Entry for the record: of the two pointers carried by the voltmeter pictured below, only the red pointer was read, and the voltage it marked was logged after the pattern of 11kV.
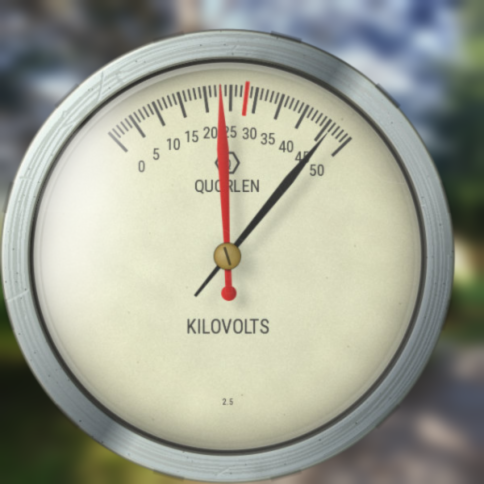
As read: 23kV
